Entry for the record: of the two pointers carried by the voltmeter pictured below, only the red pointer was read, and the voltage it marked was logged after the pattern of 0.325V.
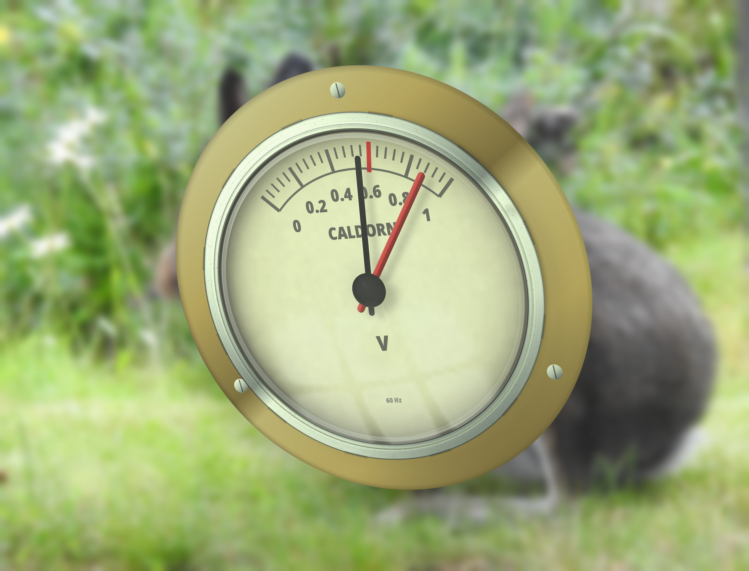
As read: 0.88V
